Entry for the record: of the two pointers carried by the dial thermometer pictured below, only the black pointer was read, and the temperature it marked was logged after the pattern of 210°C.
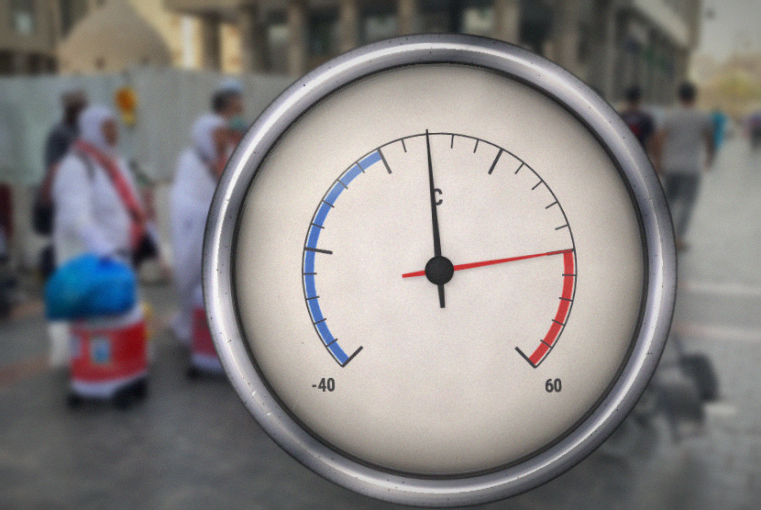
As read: 8°C
